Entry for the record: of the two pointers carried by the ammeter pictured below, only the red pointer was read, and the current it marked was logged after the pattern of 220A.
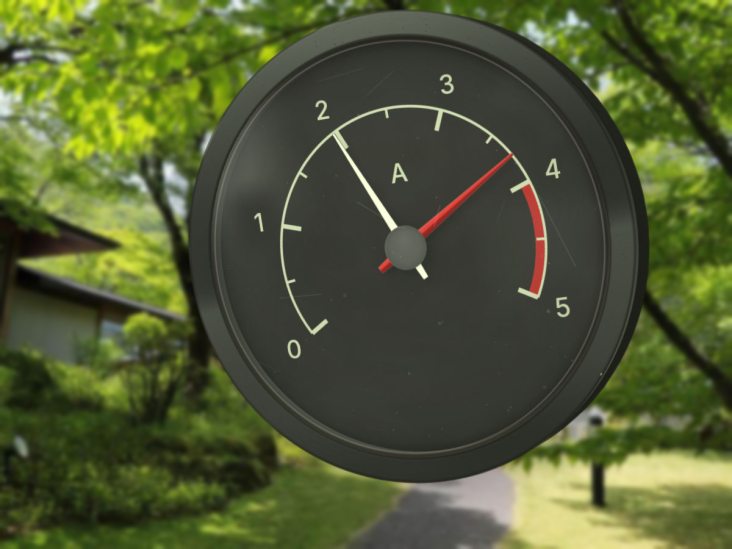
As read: 3.75A
